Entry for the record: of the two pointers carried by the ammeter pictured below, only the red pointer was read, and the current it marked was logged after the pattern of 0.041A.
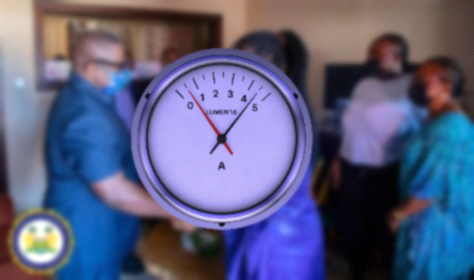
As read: 0.5A
